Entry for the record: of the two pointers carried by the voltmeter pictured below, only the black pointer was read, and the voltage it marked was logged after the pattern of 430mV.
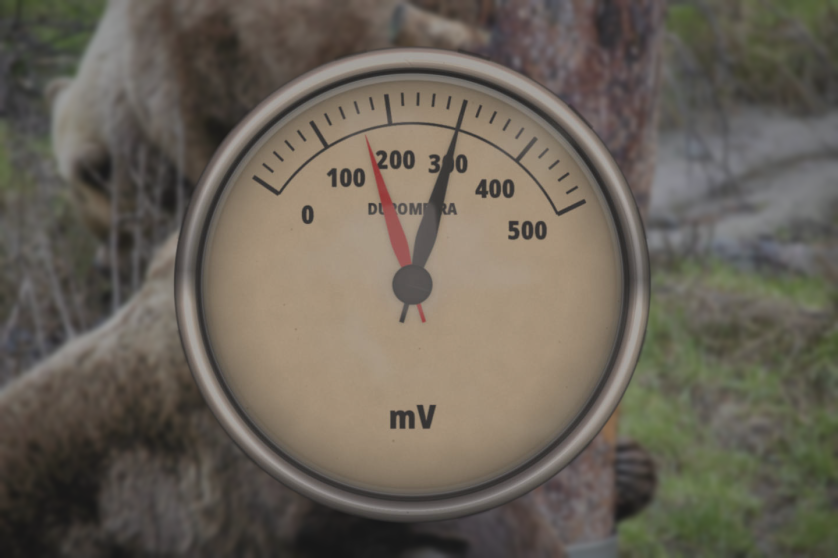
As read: 300mV
